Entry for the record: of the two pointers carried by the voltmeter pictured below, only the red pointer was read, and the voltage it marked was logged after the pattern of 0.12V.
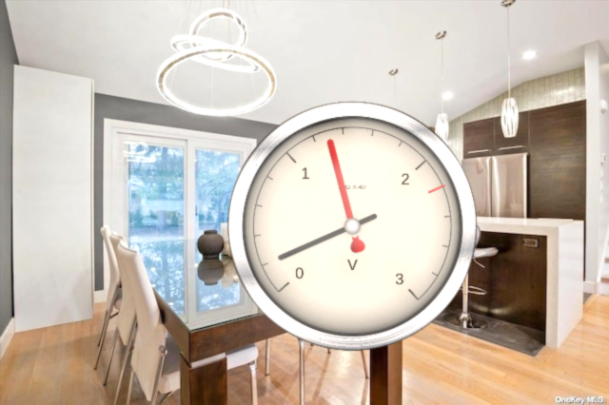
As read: 1.3V
